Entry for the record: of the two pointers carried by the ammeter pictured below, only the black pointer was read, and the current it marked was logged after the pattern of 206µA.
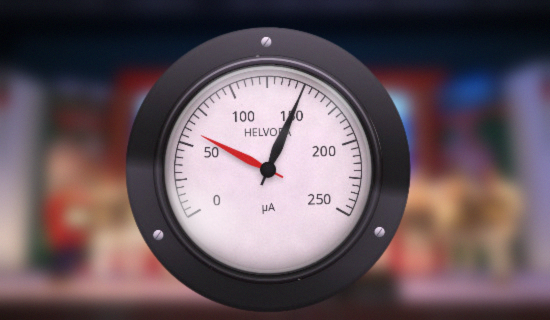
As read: 150µA
